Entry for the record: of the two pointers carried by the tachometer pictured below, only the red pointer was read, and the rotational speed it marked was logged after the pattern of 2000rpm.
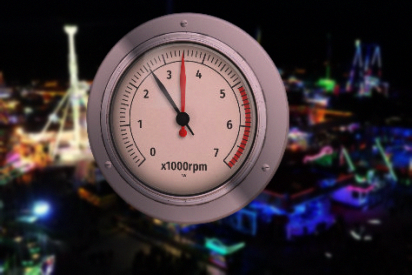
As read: 3500rpm
